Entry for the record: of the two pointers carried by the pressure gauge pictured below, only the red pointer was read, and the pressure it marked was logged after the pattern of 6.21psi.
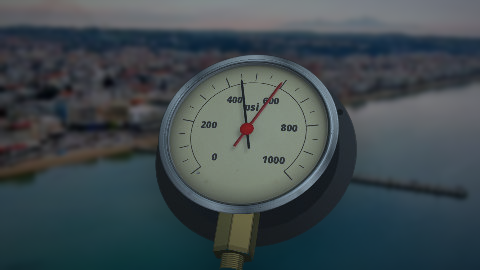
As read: 600psi
